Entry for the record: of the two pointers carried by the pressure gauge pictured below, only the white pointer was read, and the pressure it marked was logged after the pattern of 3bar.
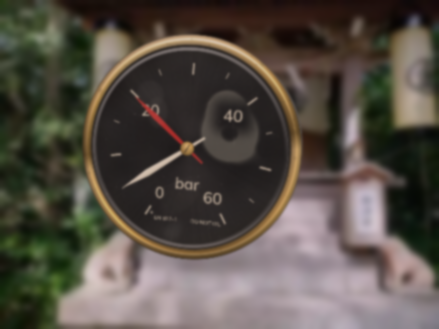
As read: 5bar
